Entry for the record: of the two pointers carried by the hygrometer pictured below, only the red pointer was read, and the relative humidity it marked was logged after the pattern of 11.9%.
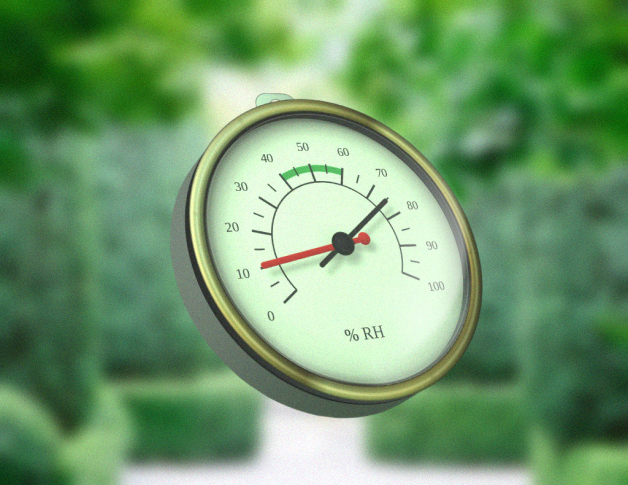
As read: 10%
